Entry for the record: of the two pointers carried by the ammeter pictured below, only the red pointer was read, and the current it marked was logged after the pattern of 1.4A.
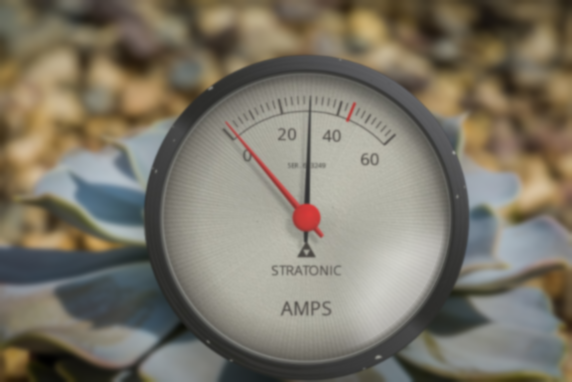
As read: 2A
